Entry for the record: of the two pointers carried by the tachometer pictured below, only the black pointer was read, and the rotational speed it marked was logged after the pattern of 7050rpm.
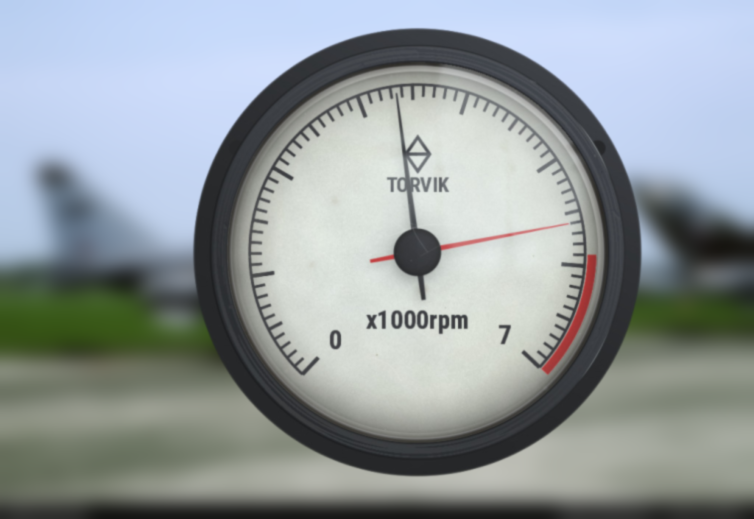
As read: 3350rpm
